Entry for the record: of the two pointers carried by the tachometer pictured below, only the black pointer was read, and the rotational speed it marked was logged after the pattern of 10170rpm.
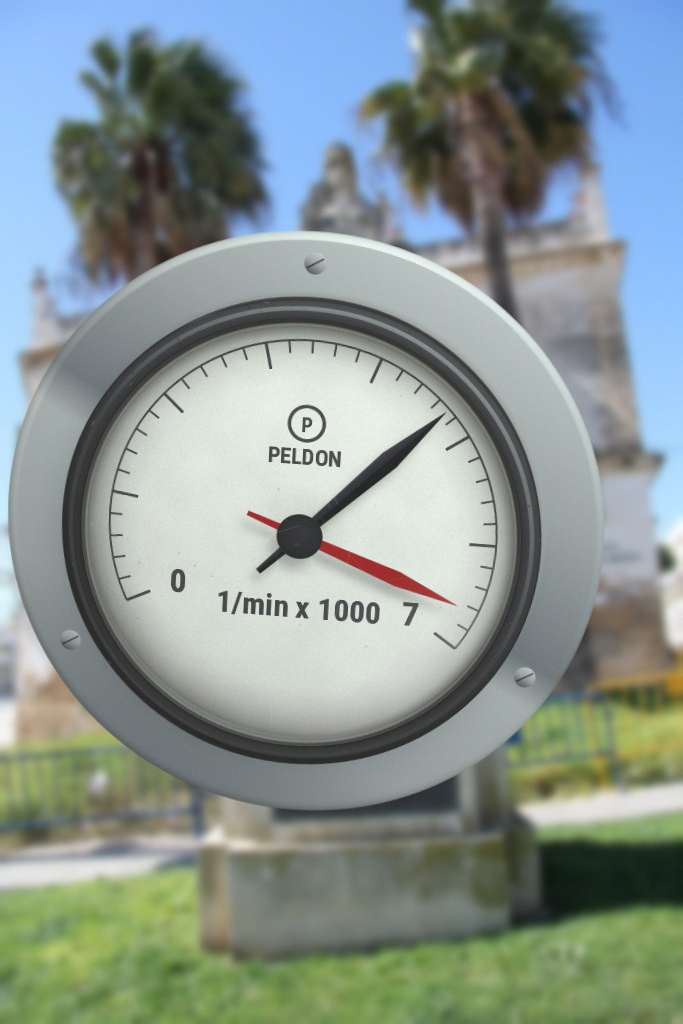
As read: 4700rpm
